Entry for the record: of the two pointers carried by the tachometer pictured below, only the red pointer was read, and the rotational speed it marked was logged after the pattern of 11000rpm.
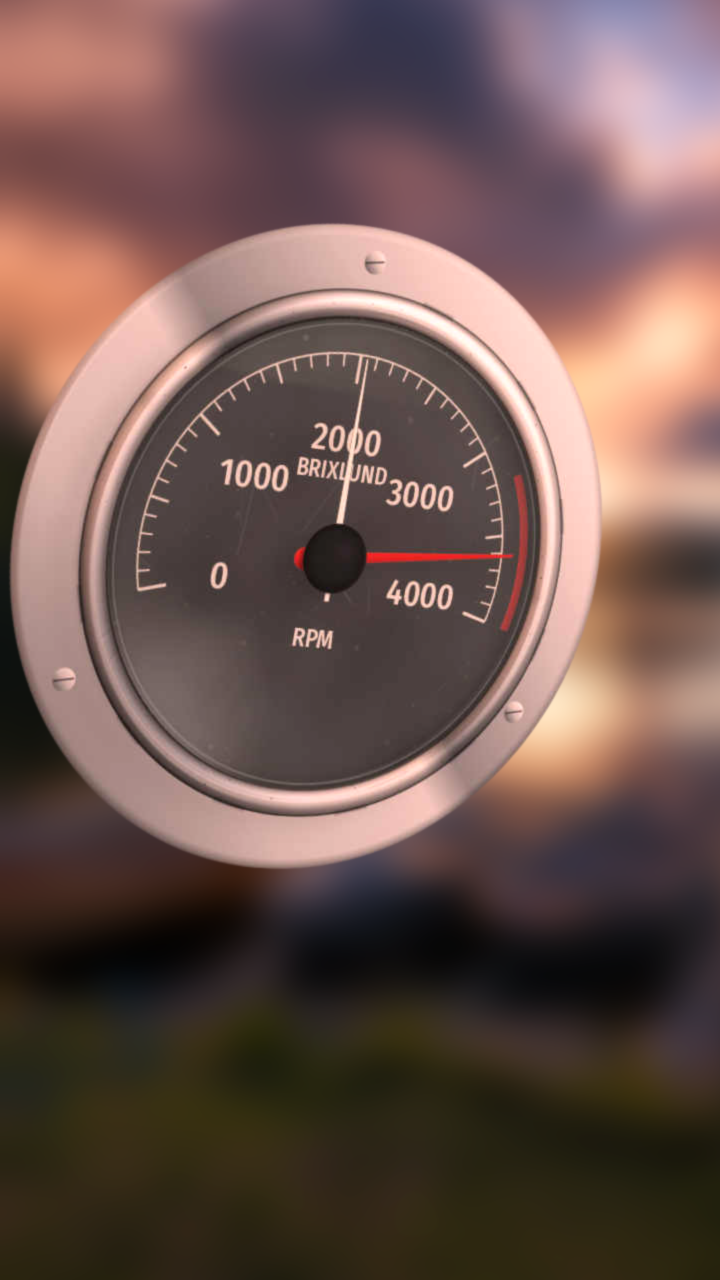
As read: 3600rpm
